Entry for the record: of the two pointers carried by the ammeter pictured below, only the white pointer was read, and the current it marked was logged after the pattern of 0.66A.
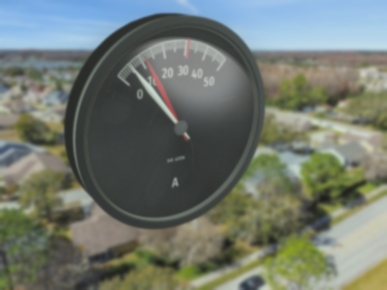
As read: 5A
